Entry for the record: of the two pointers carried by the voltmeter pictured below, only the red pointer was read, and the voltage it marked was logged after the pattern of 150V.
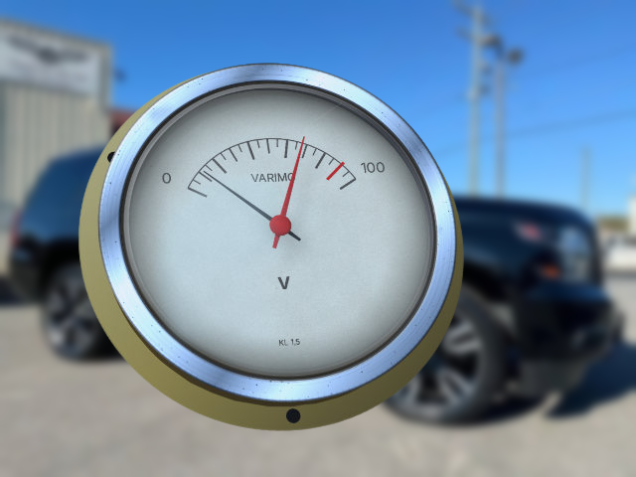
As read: 67.5V
